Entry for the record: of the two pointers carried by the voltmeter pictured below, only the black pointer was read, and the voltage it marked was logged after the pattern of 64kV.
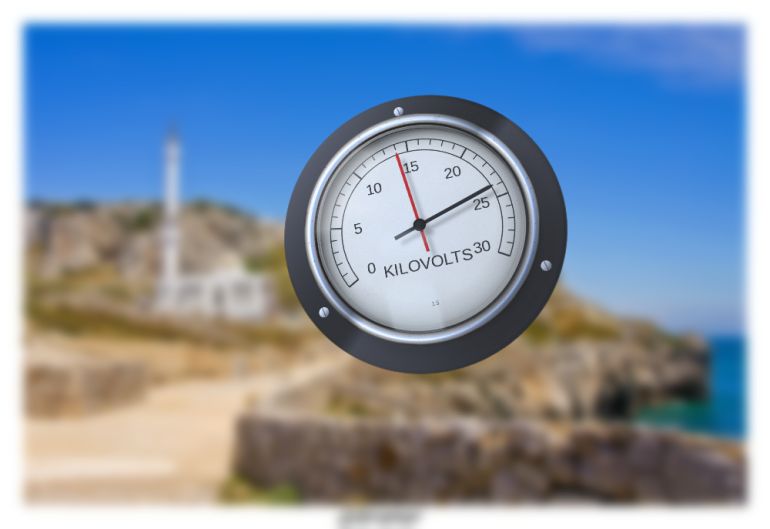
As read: 24kV
